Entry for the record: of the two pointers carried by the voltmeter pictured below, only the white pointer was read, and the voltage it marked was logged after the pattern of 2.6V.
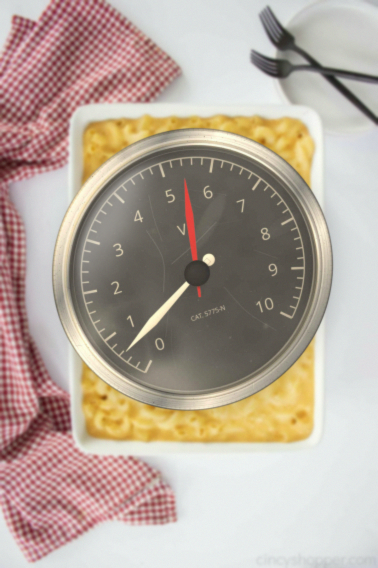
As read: 0.6V
